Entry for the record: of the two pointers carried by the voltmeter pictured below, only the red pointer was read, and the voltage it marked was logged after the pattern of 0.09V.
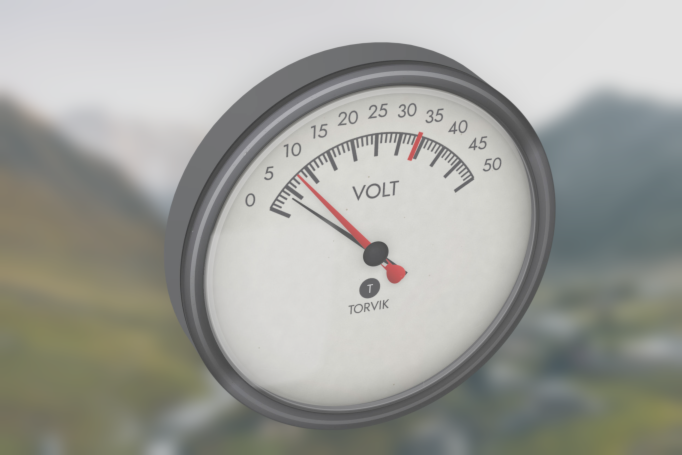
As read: 8V
